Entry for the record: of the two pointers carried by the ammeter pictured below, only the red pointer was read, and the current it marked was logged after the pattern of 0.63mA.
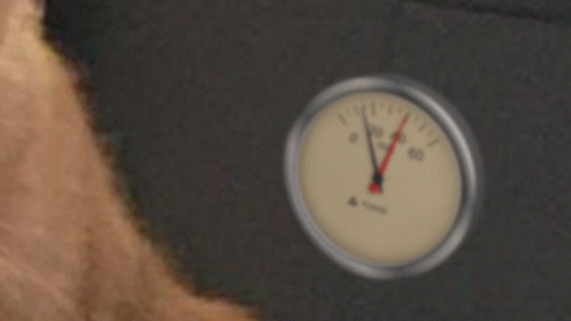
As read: 40mA
